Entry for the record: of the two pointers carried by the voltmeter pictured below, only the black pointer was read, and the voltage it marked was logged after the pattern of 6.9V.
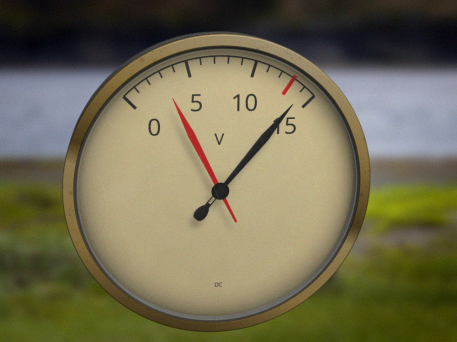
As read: 14V
